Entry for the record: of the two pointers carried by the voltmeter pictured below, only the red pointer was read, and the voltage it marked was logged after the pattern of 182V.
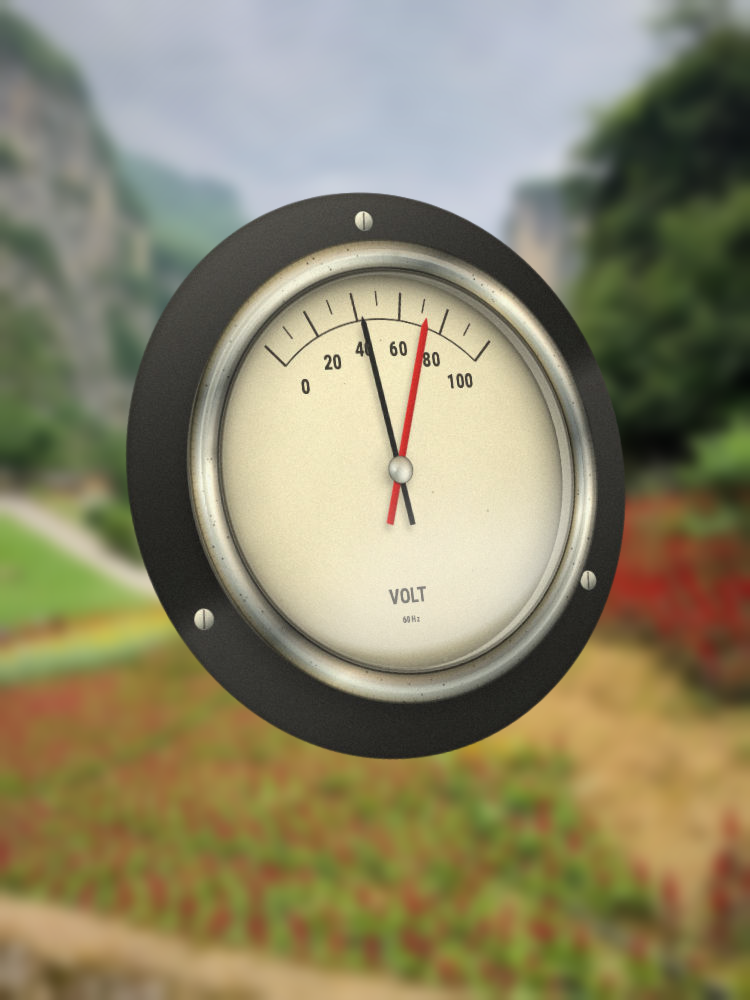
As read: 70V
